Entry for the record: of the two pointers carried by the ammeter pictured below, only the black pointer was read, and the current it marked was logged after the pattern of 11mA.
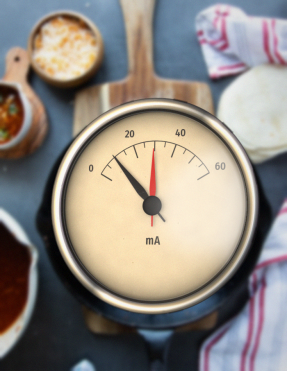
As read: 10mA
